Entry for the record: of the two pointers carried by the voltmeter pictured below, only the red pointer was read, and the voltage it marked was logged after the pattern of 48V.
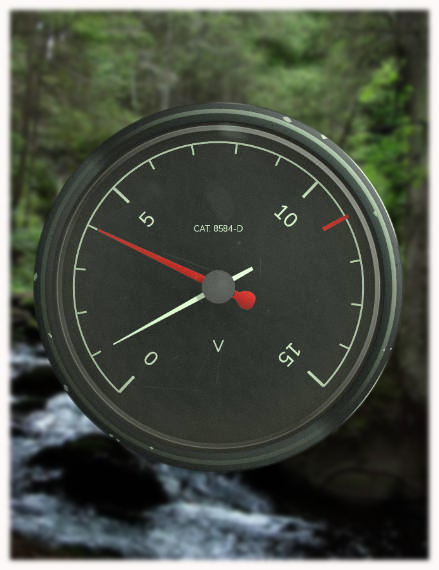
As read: 4V
